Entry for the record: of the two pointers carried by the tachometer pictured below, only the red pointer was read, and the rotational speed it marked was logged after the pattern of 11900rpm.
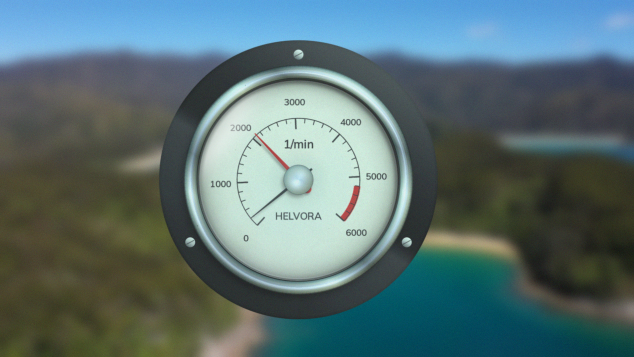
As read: 2100rpm
